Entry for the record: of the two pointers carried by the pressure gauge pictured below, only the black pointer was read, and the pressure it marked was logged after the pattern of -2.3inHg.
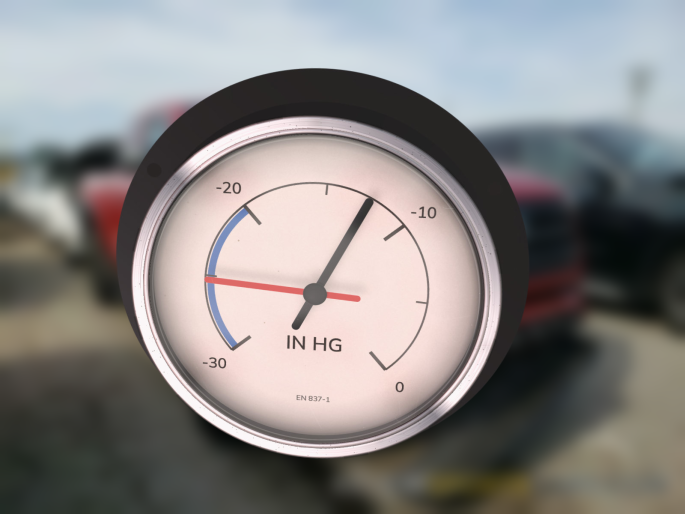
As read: -12.5inHg
